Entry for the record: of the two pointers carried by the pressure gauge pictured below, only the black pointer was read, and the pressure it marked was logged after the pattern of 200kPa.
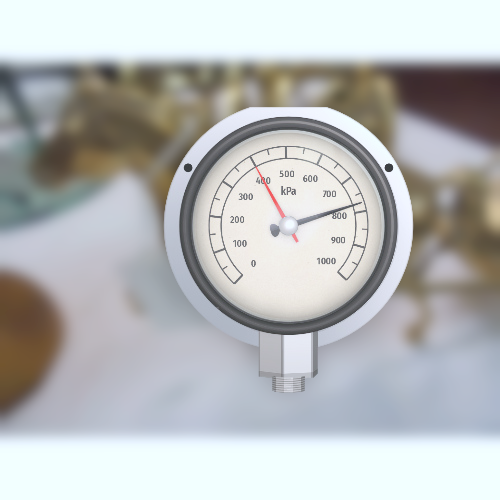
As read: 775kPa
